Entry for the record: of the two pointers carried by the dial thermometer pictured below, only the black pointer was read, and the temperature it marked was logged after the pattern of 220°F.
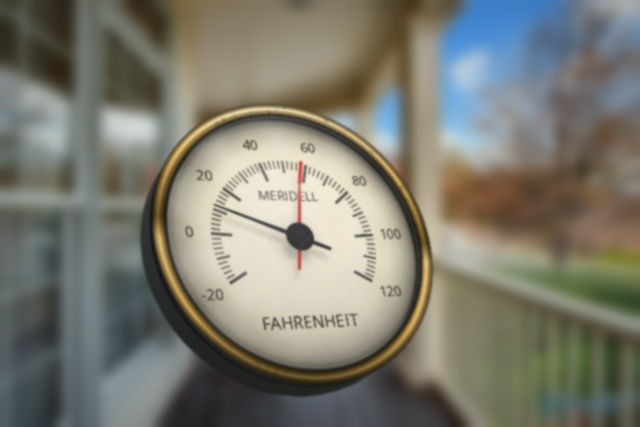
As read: 10°F
